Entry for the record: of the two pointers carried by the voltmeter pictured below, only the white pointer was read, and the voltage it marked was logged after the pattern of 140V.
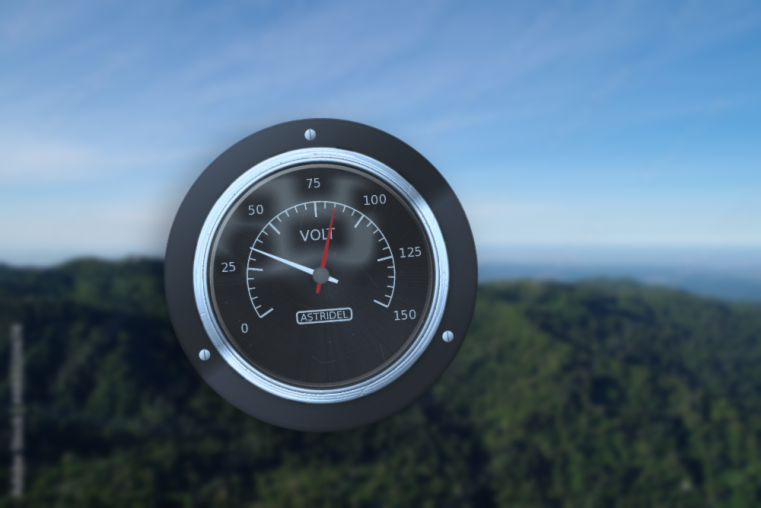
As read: 35V
